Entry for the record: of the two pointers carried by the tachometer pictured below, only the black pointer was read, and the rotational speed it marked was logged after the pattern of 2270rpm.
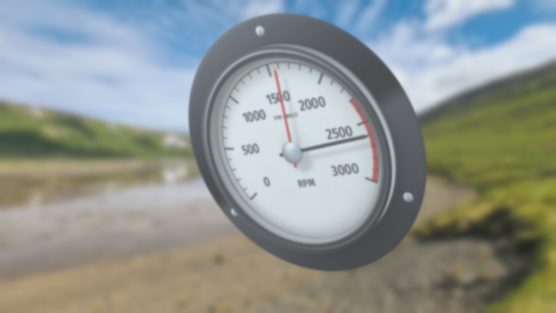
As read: 2600rpm
